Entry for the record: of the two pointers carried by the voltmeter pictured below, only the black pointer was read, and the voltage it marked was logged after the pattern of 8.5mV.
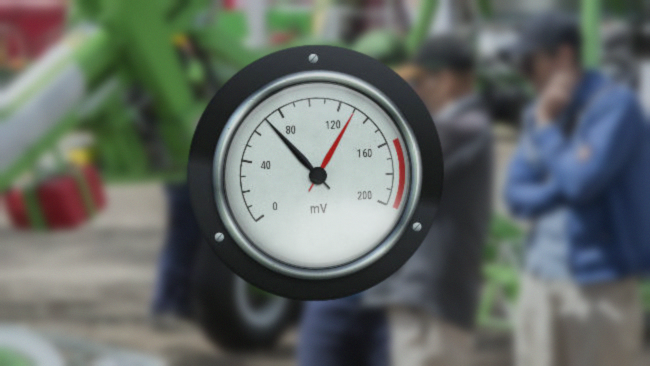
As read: 70mV
